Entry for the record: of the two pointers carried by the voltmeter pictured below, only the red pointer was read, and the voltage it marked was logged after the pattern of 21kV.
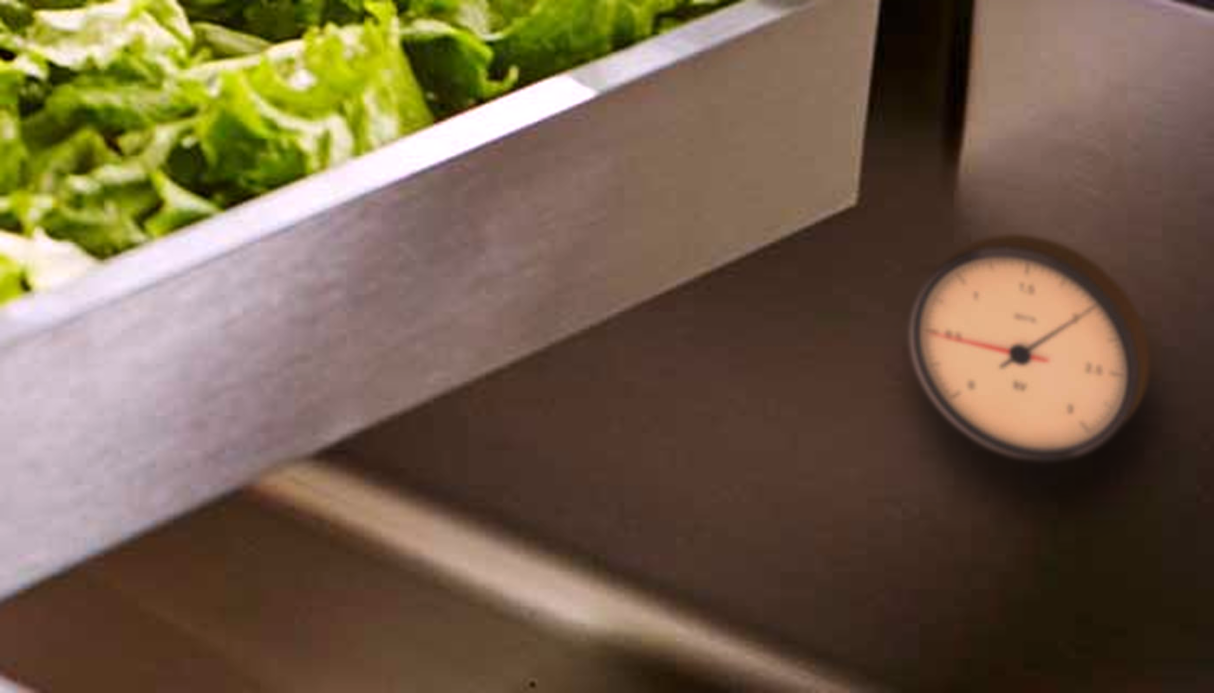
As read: 0.5kV
